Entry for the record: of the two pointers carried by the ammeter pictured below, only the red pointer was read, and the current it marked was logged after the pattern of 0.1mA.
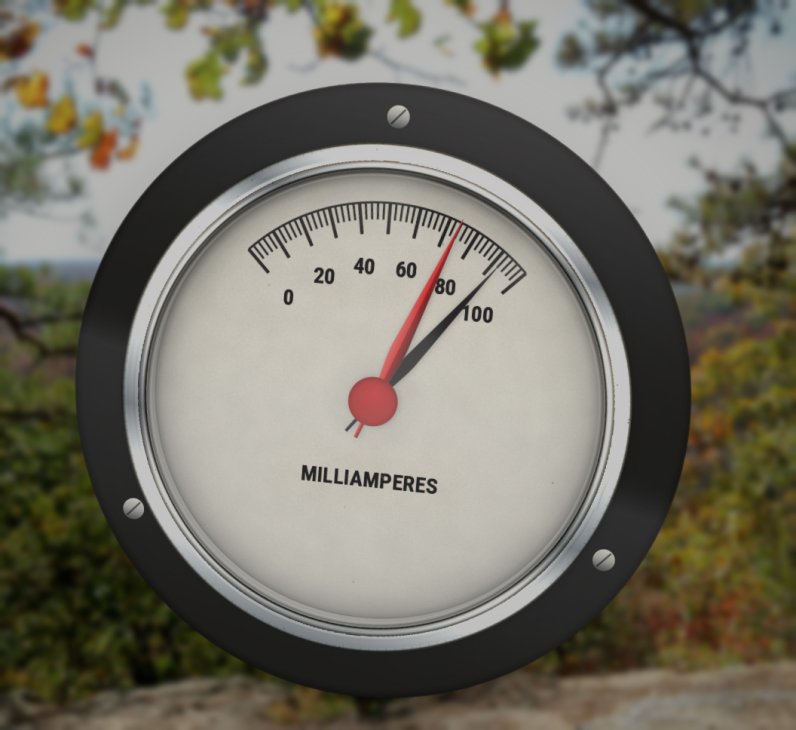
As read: 74mA
